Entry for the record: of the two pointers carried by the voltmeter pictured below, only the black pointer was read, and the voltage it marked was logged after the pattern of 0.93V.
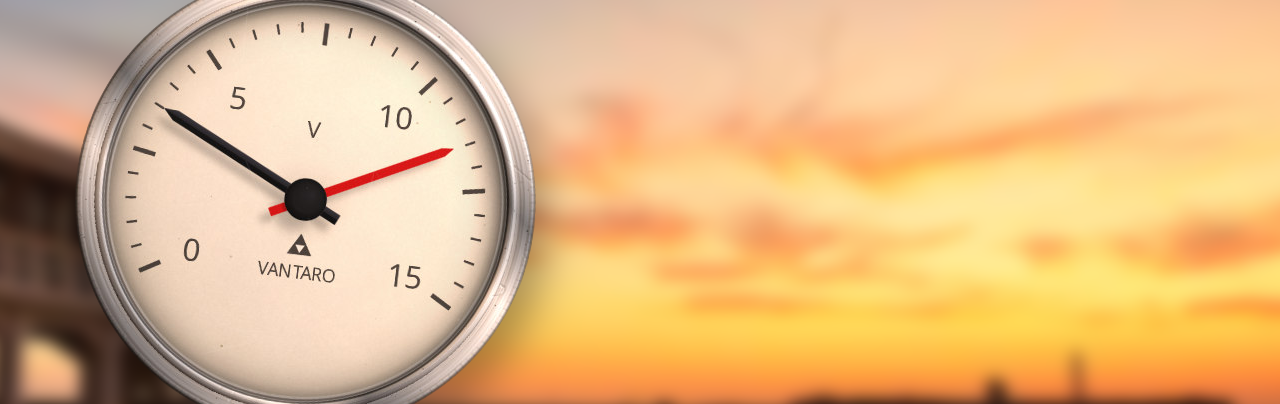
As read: 3.5V
